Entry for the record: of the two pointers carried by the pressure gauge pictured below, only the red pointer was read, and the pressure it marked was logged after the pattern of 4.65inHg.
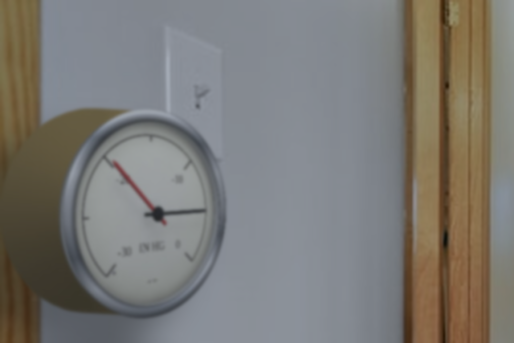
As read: -20inHg
